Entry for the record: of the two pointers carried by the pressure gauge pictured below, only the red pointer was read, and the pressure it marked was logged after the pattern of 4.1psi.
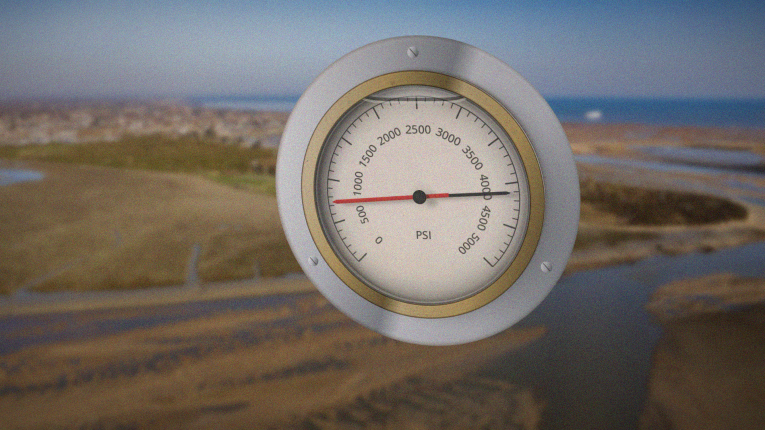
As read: 750psi
